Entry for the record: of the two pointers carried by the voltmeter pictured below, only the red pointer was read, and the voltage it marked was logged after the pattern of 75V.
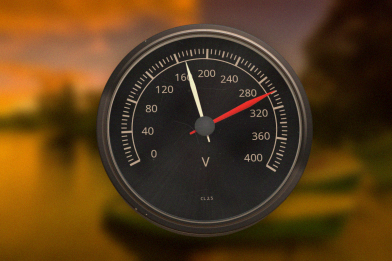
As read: 300V
